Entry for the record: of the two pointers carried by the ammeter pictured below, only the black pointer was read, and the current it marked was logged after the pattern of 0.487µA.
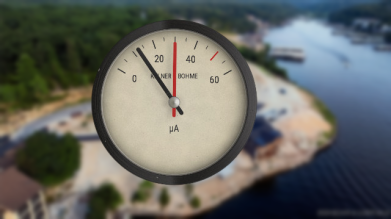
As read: 12.5µA
